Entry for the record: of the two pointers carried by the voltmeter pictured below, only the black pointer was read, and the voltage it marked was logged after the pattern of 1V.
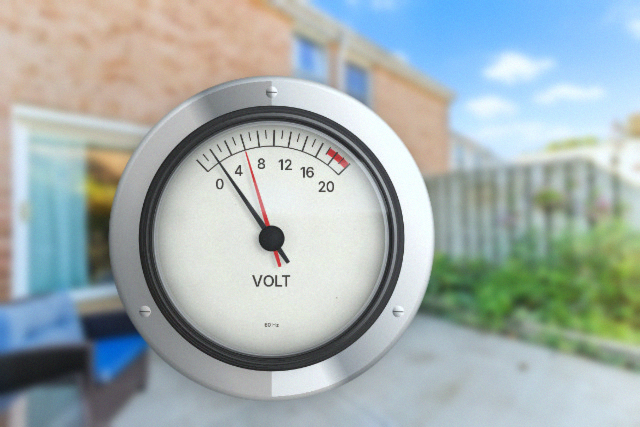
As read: 2V
